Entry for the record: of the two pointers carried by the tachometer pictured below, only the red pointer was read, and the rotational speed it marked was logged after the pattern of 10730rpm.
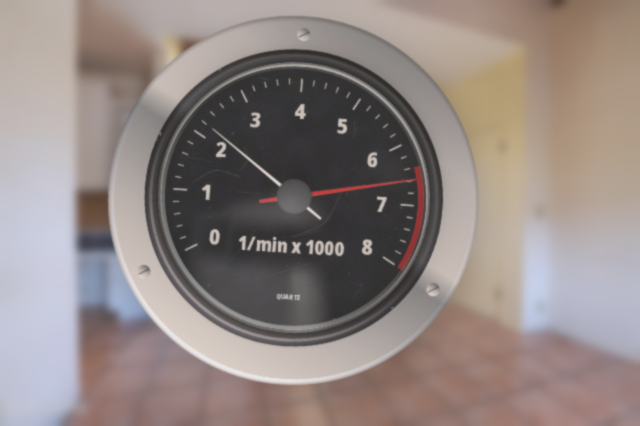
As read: 6600rpm
